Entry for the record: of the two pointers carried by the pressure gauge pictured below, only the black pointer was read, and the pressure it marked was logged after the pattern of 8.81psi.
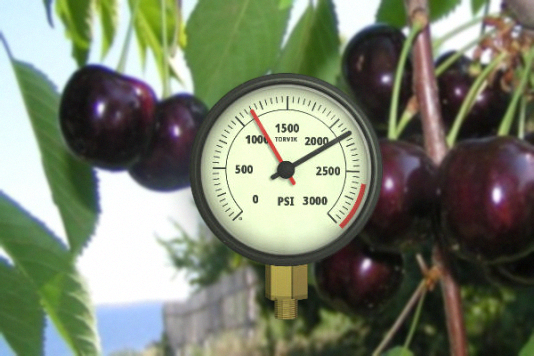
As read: 2150psi
